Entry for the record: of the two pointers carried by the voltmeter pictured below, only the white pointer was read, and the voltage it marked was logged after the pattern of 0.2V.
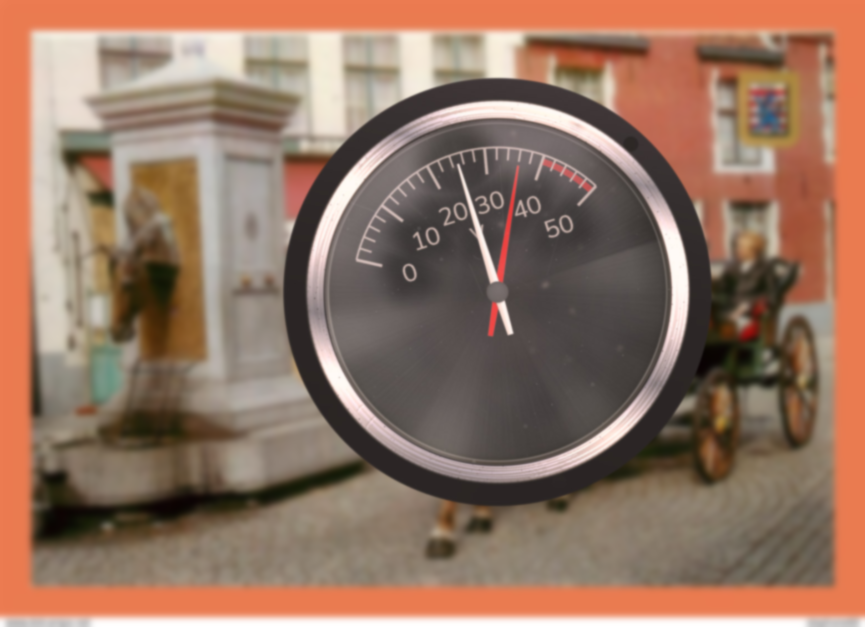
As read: 25V
